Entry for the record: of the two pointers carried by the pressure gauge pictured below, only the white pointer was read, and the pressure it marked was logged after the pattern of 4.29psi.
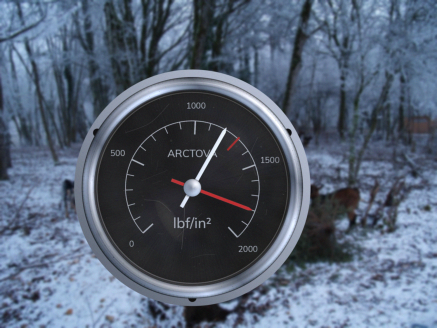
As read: 1200psi
